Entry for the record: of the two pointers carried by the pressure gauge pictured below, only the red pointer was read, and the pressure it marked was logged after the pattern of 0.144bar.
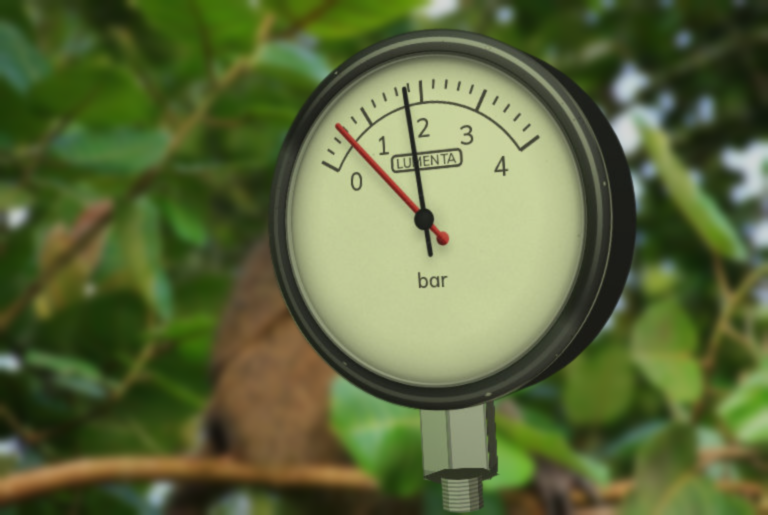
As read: 0.6bar
